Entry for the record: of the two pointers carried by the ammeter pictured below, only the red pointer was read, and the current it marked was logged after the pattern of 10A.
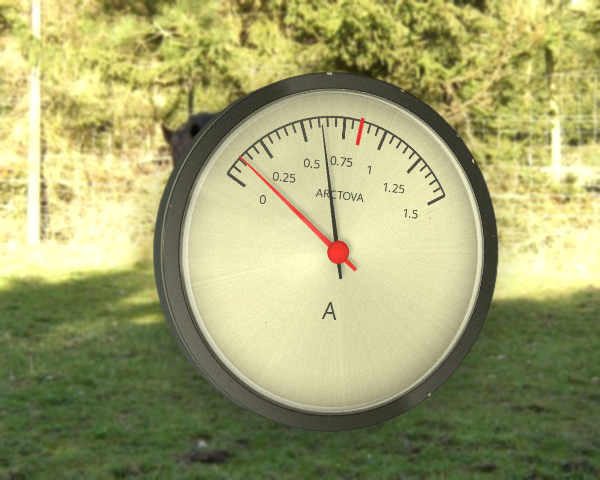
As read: 0.1A
